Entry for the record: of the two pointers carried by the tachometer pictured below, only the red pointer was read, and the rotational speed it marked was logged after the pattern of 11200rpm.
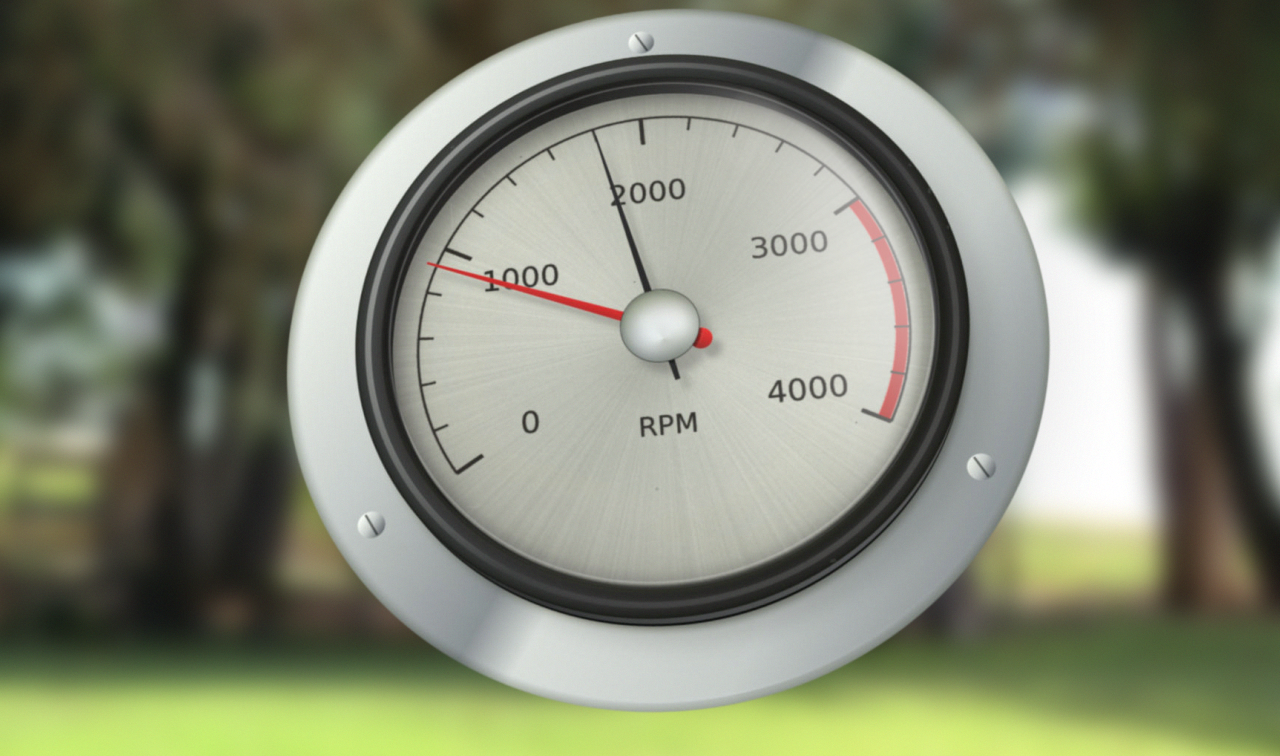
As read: 900rpm
